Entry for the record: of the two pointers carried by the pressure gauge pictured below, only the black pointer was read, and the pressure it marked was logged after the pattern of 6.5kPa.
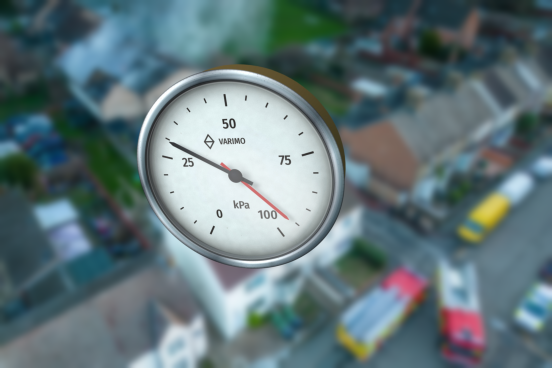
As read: 30kPa
